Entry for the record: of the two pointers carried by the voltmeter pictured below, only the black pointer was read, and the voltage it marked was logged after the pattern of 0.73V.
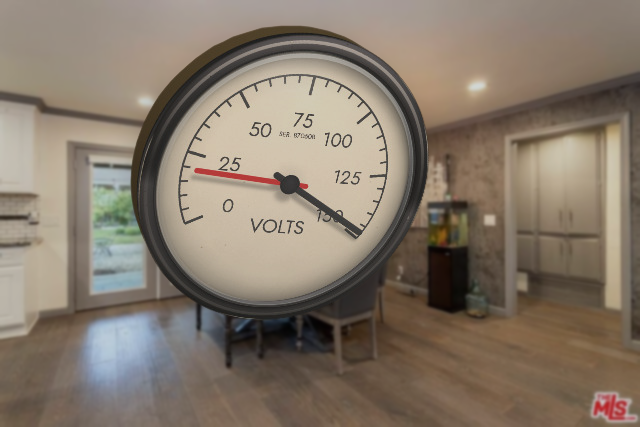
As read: 147.5V
